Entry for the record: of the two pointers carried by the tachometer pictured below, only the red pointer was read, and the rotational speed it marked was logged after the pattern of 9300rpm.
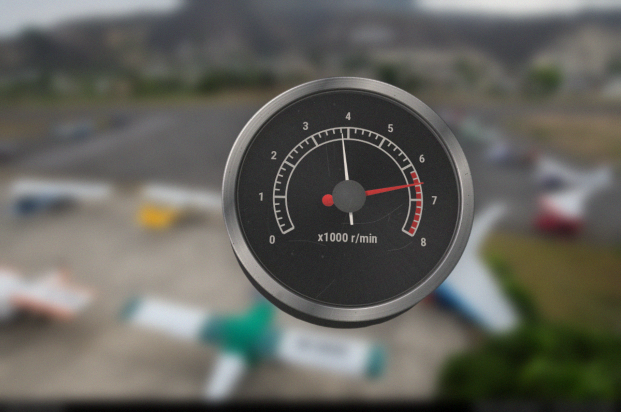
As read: 6600rpm
